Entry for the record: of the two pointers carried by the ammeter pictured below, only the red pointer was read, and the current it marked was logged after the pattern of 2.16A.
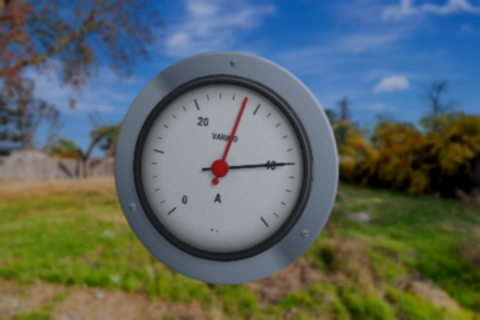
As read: 28A
